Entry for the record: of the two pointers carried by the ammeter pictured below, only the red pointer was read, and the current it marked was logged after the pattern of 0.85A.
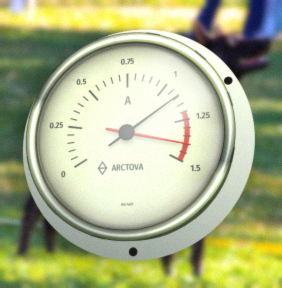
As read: 1.4A
